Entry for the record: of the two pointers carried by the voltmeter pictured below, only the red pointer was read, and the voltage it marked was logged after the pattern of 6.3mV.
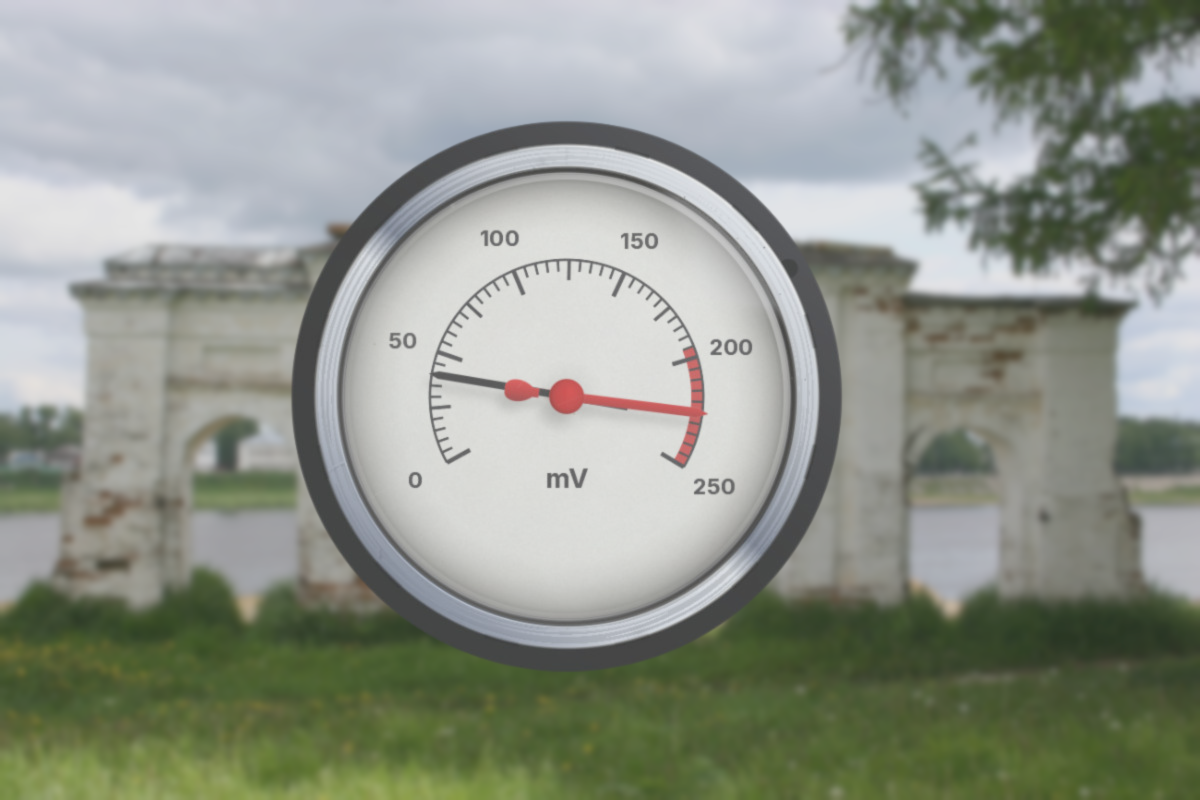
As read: 225mV
